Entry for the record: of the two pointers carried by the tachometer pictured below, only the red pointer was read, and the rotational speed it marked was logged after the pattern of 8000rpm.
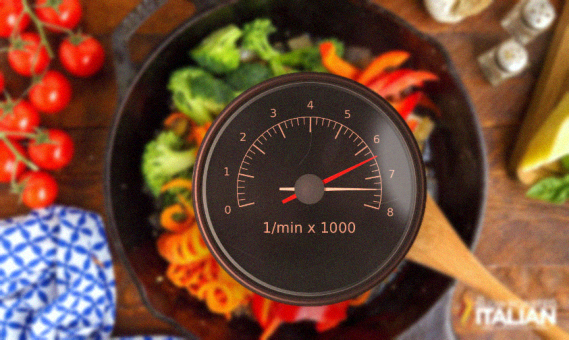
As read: 6400rpm
